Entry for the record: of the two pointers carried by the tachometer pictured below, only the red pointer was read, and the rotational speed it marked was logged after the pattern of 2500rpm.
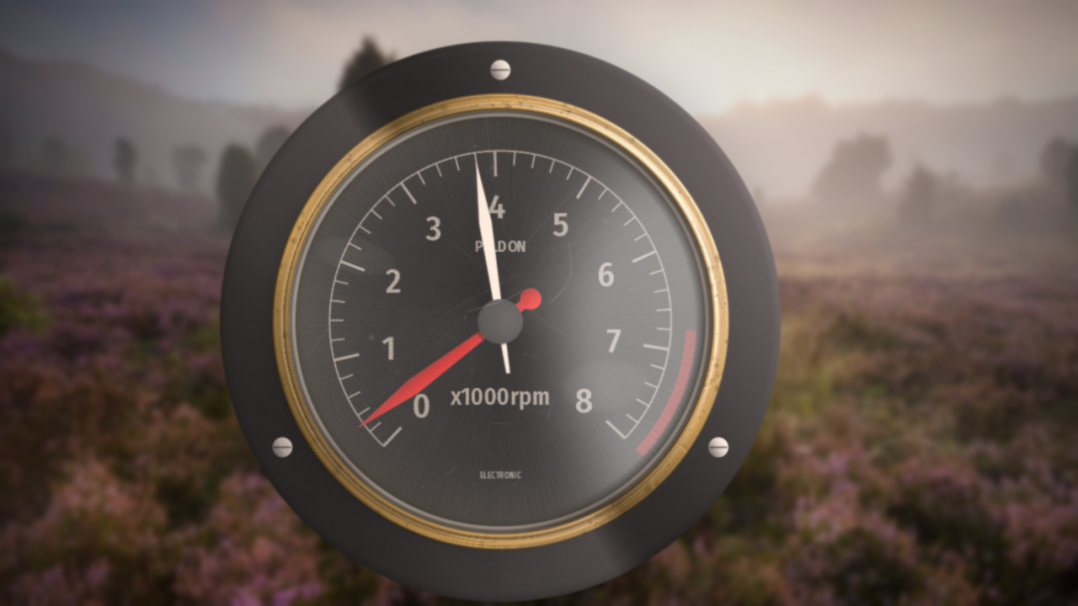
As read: 300rpm
